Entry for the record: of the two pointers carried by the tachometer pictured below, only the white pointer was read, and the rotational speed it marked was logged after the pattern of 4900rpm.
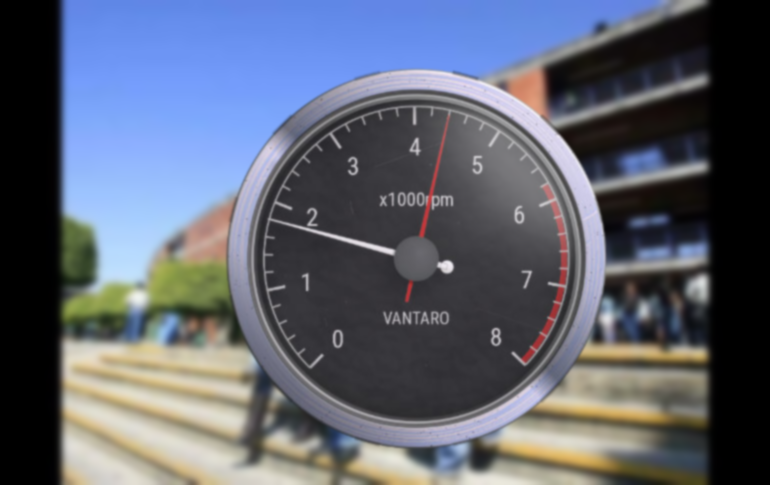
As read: 1800rpm
